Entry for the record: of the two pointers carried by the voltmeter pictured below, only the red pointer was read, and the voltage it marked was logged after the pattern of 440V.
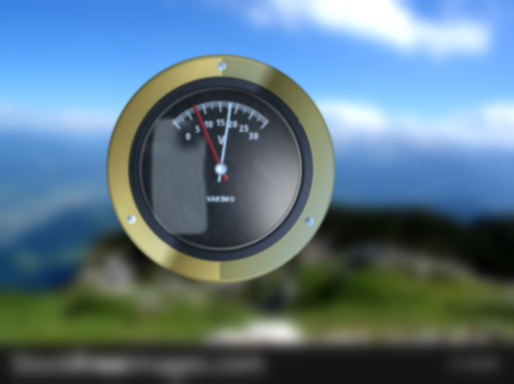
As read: 7.5V
